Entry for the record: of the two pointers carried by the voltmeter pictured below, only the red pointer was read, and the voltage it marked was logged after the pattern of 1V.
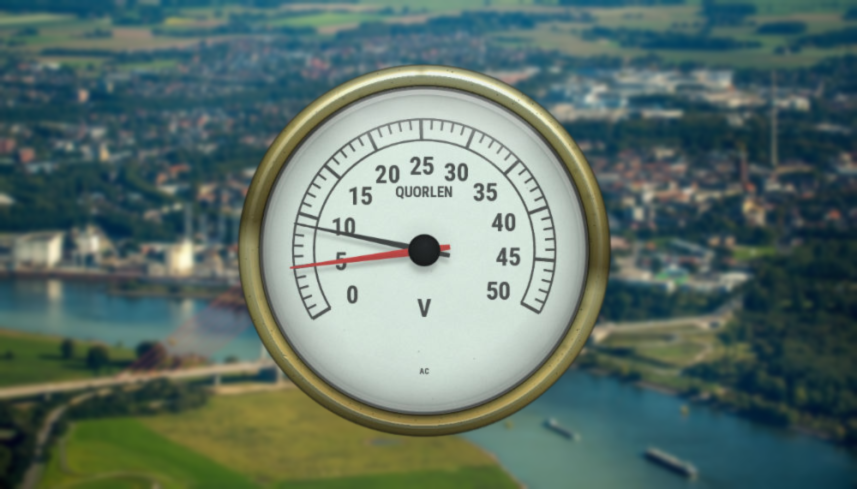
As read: 5V
